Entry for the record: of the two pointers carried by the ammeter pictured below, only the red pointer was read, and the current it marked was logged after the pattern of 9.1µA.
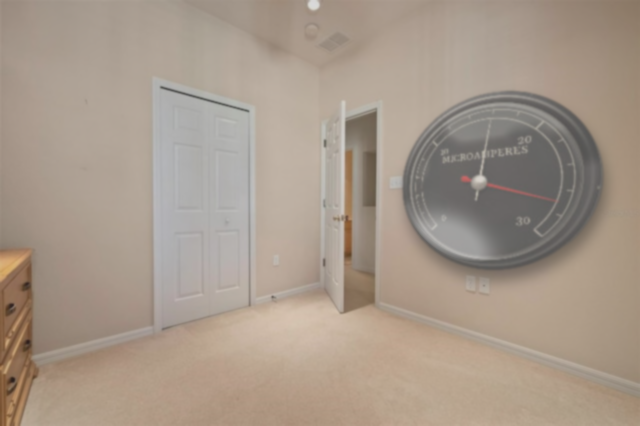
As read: 27µA
